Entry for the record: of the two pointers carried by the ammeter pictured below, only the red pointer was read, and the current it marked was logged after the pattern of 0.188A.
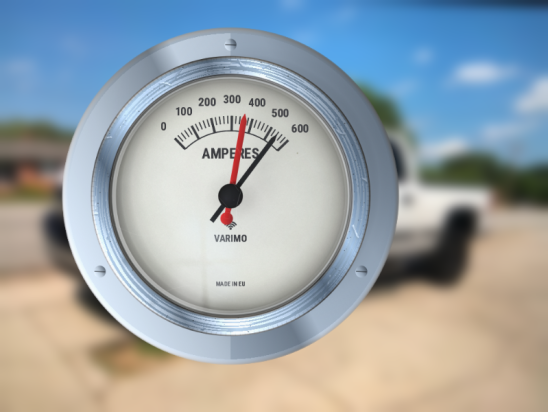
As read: 360A
